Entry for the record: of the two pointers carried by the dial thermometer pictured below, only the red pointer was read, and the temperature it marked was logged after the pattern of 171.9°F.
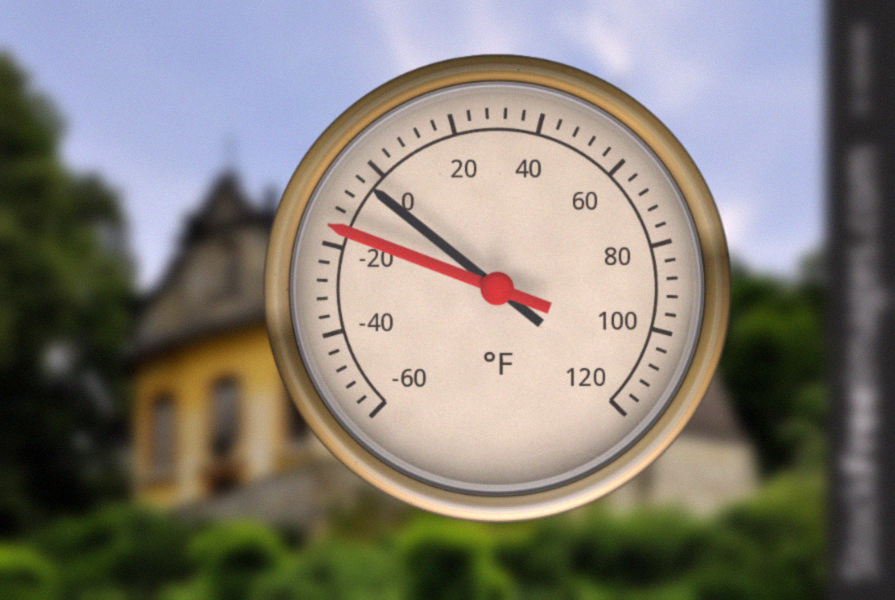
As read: -16°F
